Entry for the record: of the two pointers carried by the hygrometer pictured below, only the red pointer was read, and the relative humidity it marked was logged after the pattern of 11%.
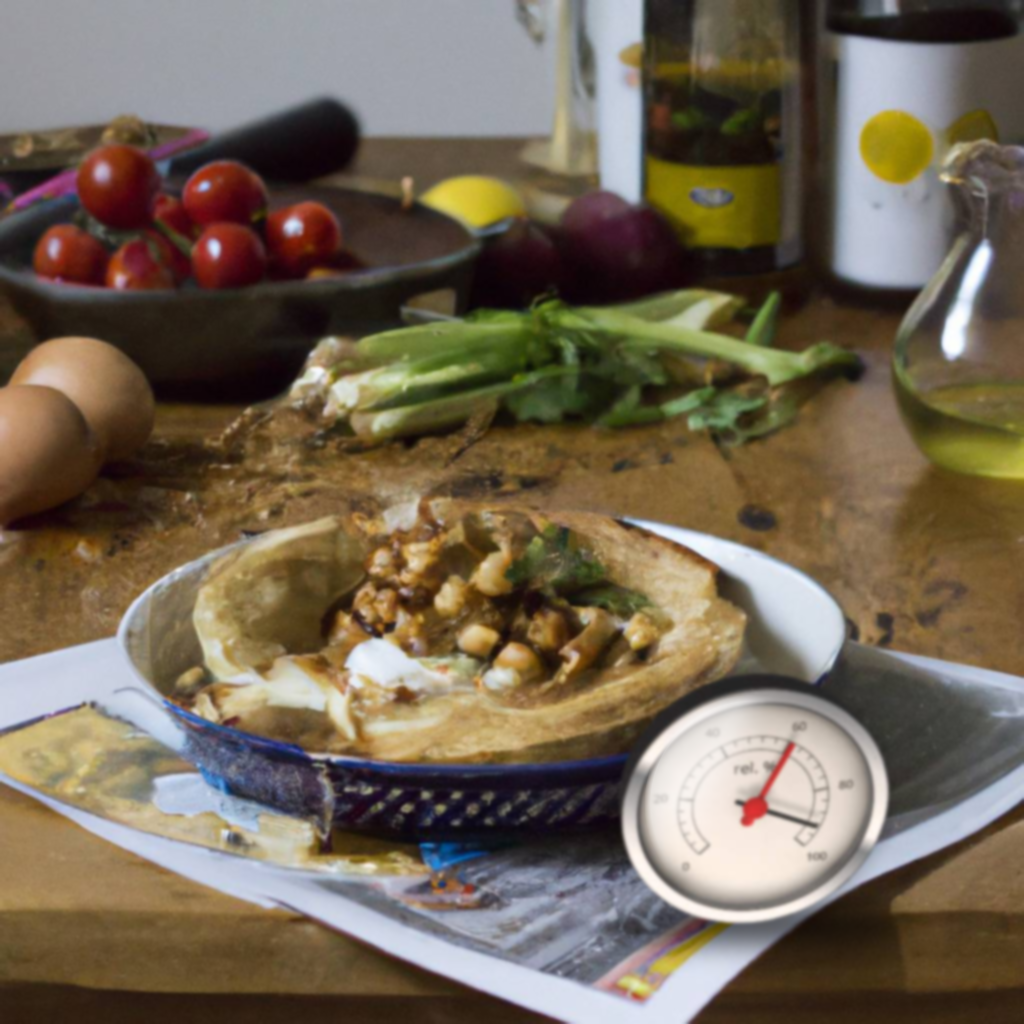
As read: 60%
